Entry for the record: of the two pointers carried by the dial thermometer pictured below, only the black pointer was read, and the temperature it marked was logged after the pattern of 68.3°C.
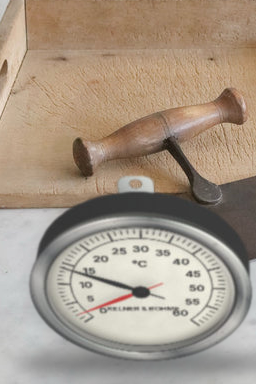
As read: 15°C
